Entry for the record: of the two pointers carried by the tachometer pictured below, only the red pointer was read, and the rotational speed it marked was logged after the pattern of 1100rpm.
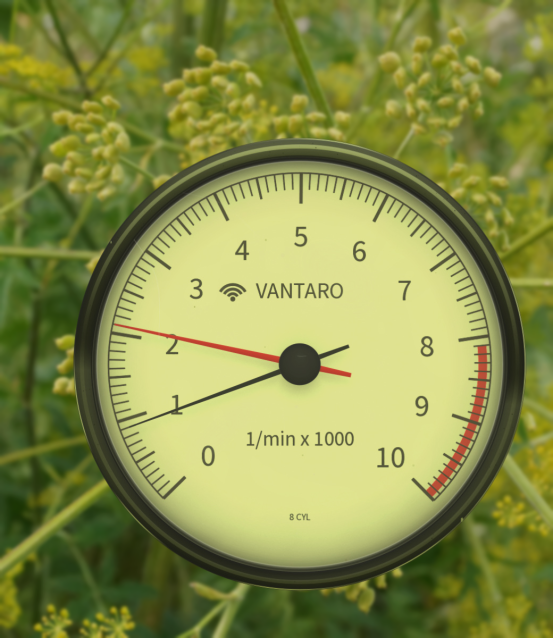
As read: 2100rpm
